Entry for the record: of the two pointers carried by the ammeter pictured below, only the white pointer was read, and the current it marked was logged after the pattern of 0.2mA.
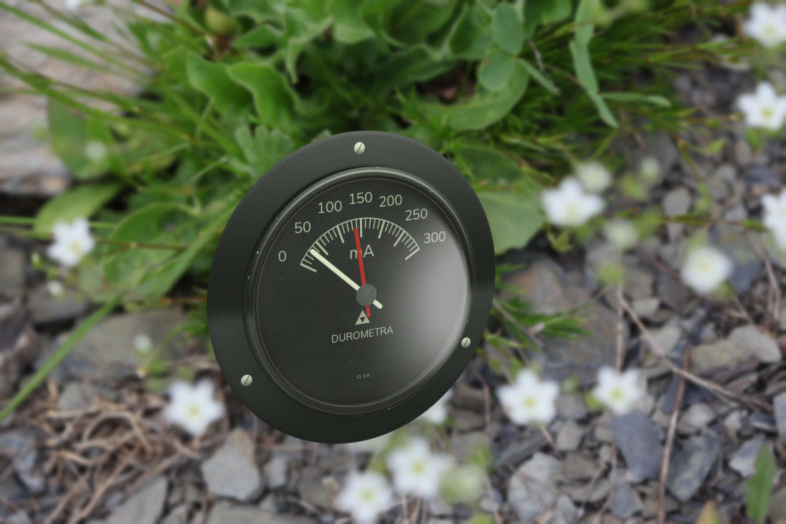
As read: 30mA
